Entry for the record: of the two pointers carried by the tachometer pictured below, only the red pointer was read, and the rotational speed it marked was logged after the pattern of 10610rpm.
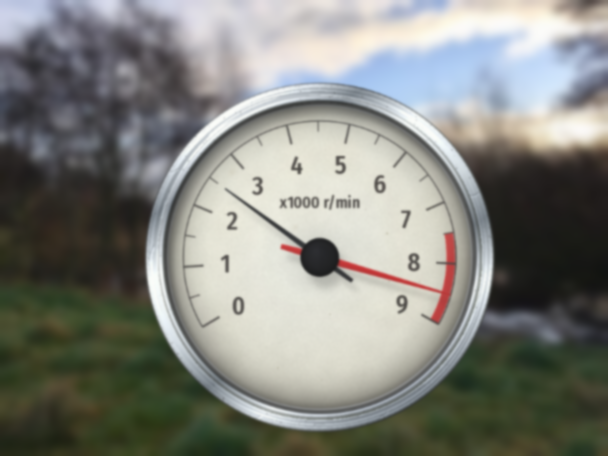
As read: 8500rpm
